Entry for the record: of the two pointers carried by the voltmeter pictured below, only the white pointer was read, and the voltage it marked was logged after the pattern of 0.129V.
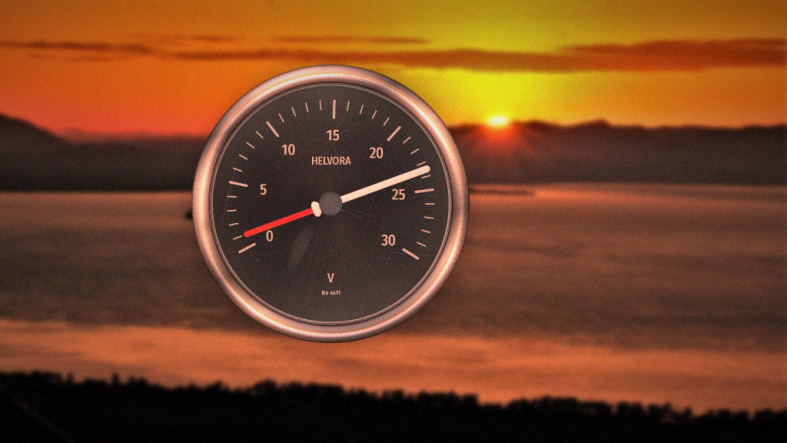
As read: 23.5V
